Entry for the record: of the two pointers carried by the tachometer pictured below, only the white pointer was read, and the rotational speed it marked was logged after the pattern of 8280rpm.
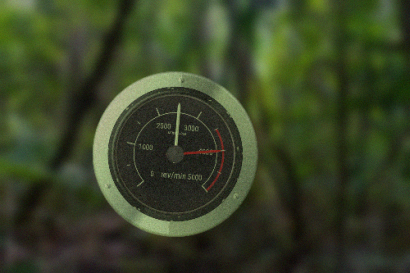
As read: 2500rpm
